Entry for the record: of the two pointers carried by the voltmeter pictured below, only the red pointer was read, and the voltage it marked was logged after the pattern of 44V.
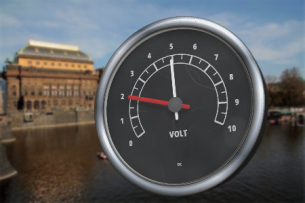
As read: 2V
